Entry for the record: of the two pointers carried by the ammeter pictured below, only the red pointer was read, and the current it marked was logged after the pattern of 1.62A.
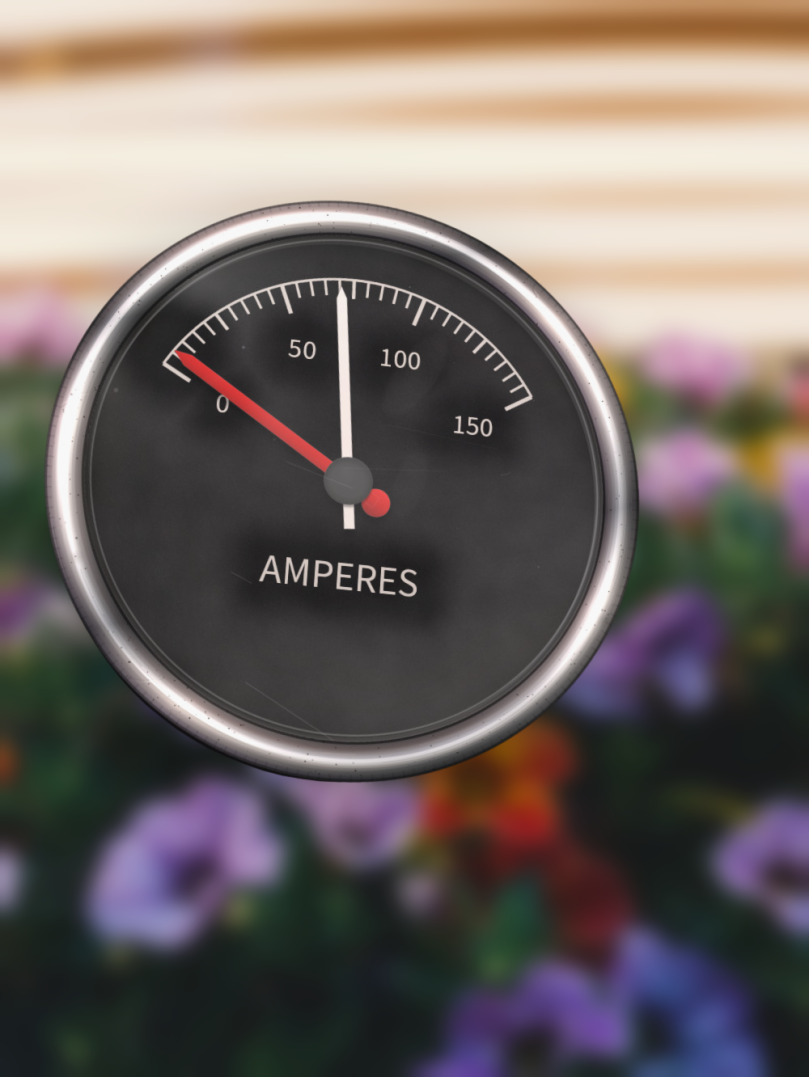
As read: 5A
